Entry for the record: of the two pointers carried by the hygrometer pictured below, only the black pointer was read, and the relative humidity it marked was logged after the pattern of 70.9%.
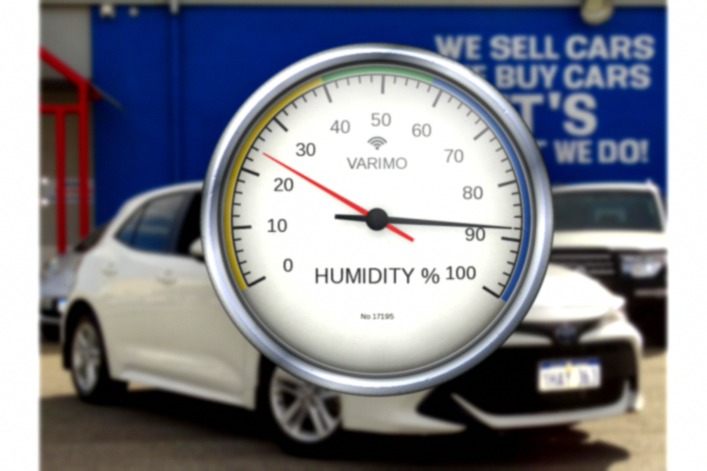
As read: 88%
